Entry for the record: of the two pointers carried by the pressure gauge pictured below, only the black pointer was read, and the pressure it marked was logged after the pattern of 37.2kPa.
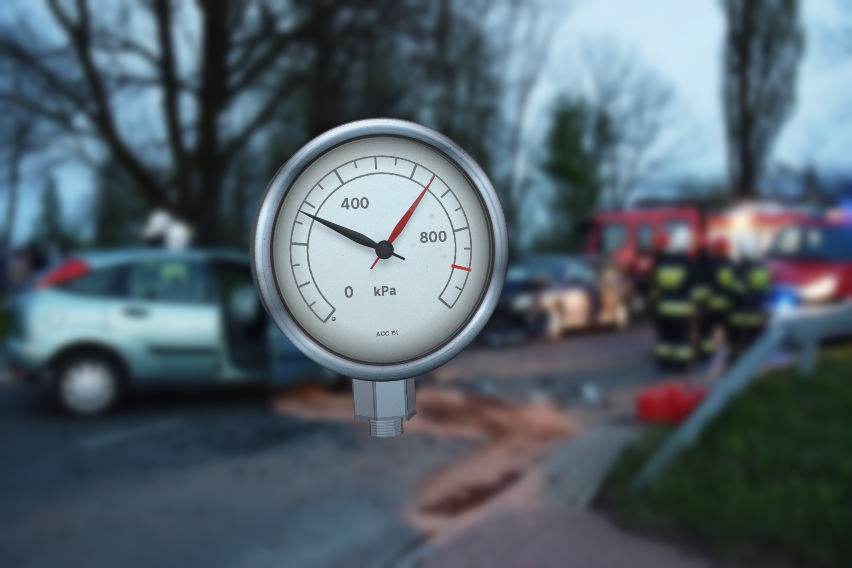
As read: 275kPa
